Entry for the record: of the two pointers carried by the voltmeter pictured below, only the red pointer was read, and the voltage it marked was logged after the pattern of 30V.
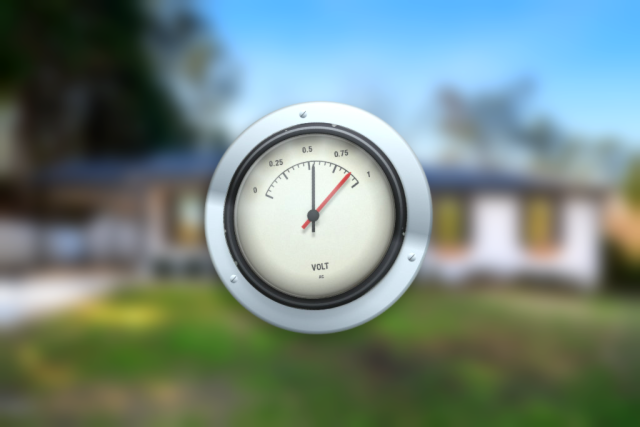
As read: 0.9V
